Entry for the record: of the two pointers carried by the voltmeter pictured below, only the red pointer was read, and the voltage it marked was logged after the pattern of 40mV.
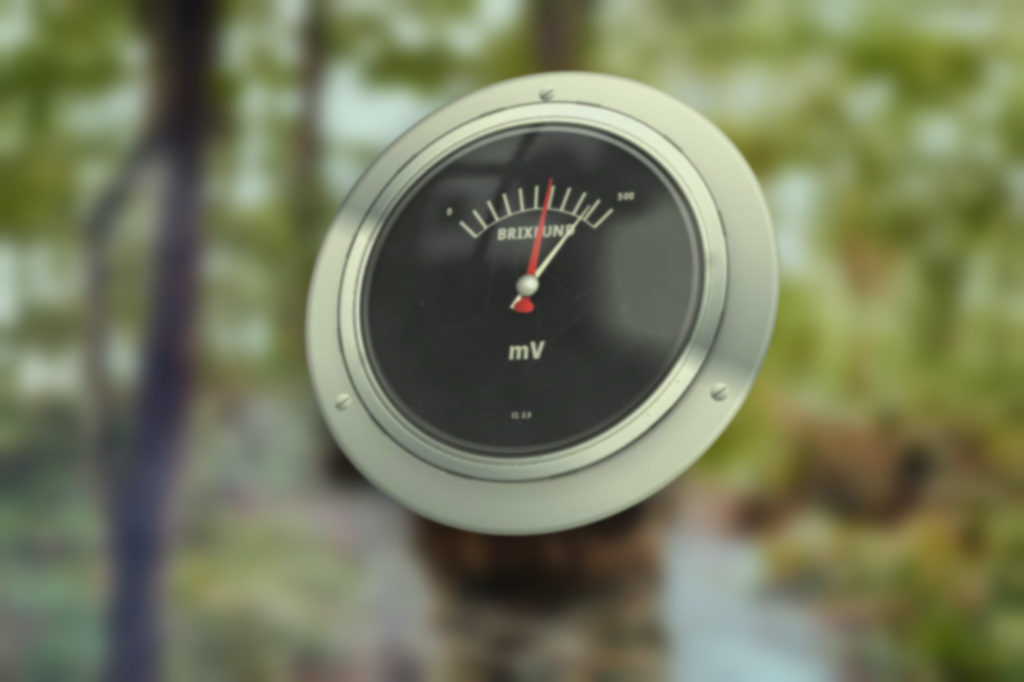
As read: 300mV
